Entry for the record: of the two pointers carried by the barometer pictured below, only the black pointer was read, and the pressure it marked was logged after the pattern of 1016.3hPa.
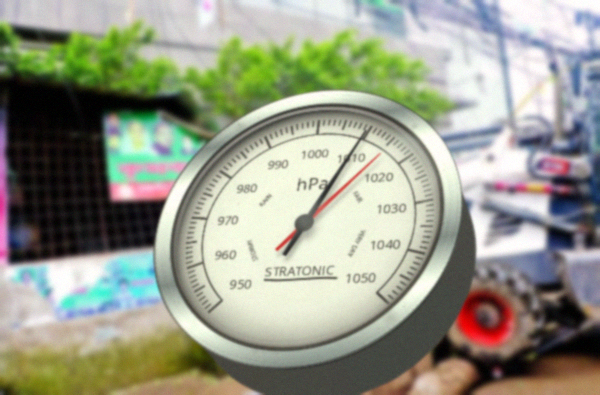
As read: 1010hPa
